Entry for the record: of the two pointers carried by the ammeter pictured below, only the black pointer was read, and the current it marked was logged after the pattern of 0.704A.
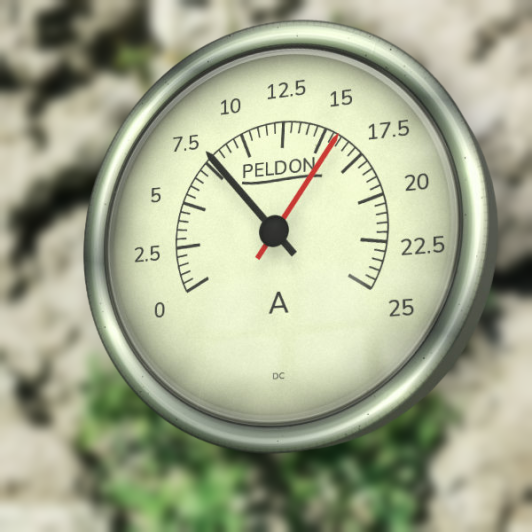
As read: 8A
